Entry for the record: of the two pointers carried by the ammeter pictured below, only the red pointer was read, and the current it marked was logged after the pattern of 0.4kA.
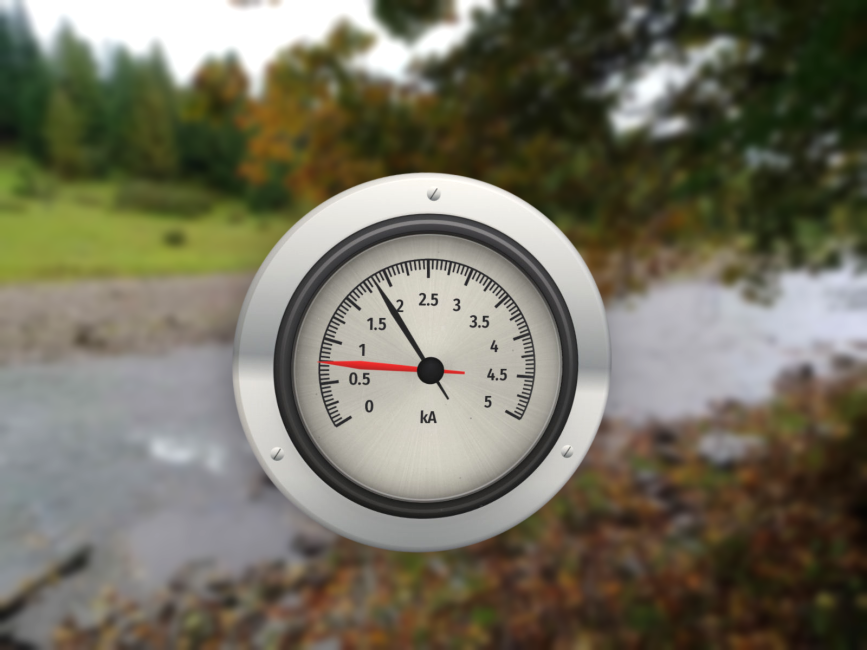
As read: 0.75kA
